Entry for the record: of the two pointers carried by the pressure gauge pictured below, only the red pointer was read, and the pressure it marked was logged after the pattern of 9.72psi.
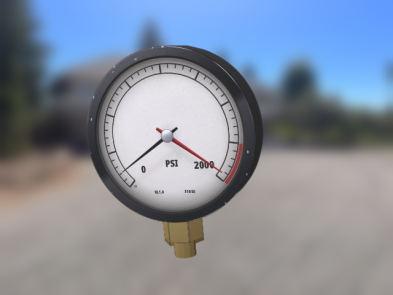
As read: 1950psi
